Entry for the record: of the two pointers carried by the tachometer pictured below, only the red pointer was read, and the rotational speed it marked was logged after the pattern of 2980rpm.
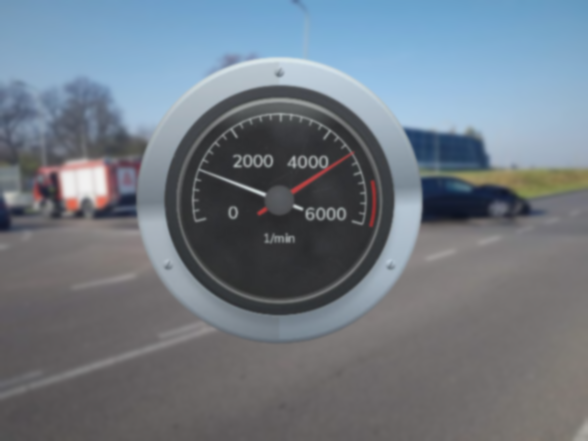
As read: 4600rpm
